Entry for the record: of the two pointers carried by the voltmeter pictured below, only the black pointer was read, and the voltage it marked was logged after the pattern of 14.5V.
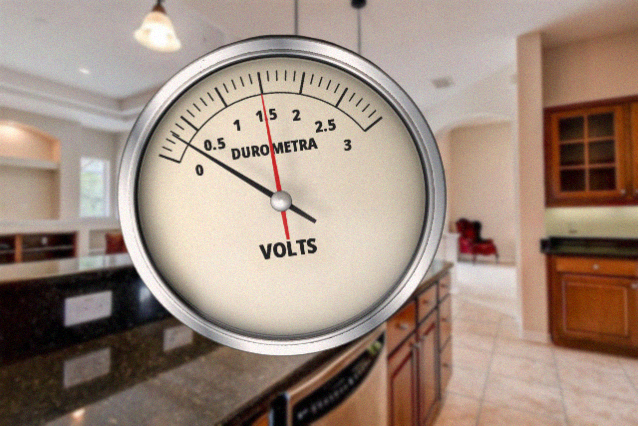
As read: 0.3V
